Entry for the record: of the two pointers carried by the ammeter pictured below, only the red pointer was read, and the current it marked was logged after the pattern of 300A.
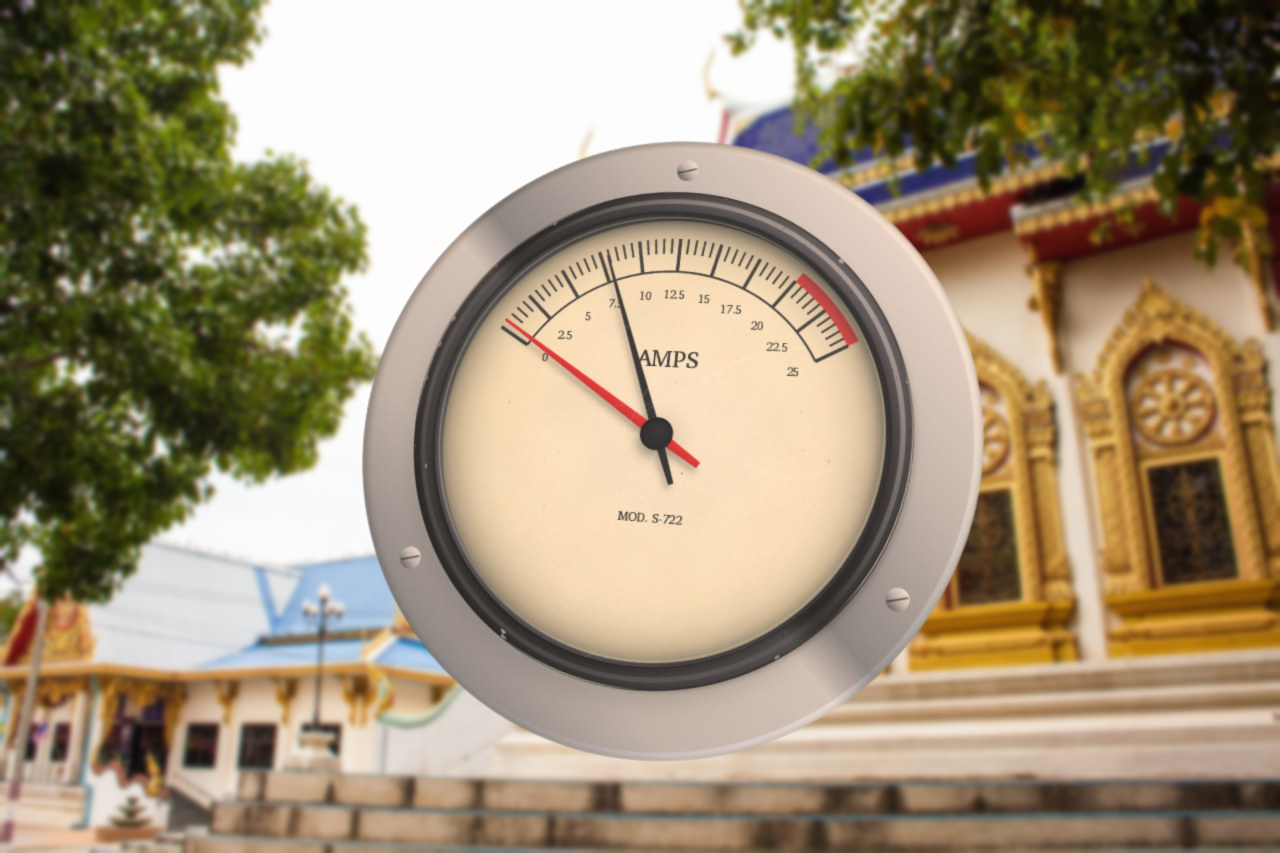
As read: 0.5A
